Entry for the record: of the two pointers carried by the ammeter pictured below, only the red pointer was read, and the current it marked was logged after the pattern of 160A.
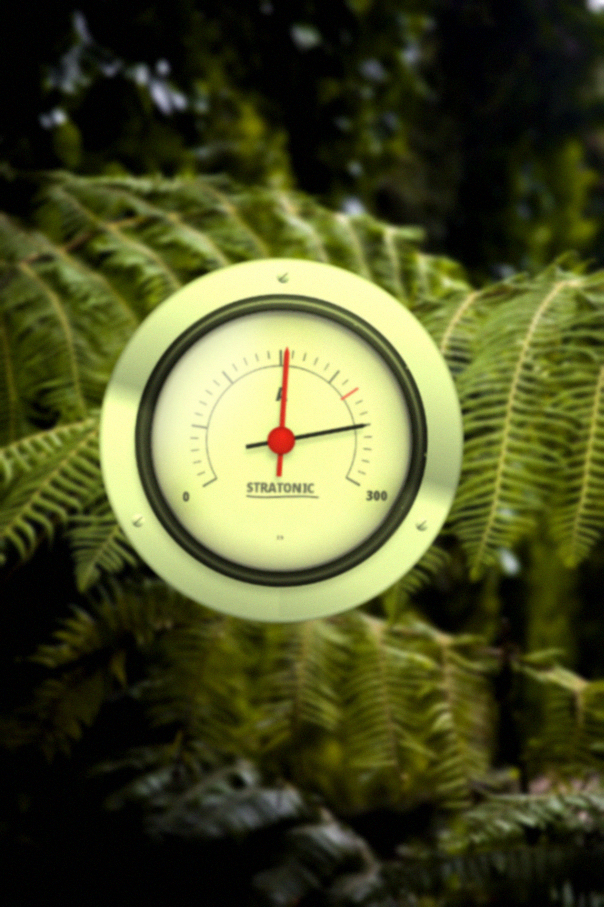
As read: 155A
